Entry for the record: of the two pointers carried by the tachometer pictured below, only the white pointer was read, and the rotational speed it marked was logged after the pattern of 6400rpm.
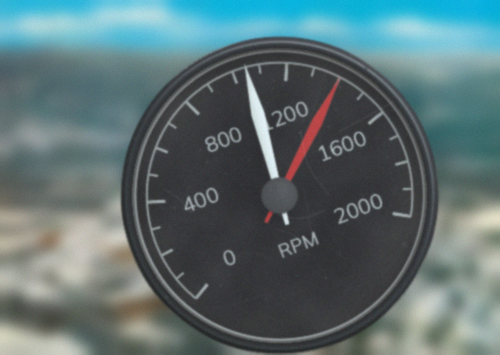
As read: 1050rpm
